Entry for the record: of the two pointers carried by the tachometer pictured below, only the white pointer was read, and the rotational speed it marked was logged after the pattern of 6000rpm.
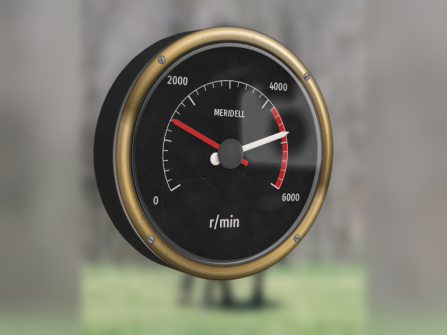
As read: 4800rpm
